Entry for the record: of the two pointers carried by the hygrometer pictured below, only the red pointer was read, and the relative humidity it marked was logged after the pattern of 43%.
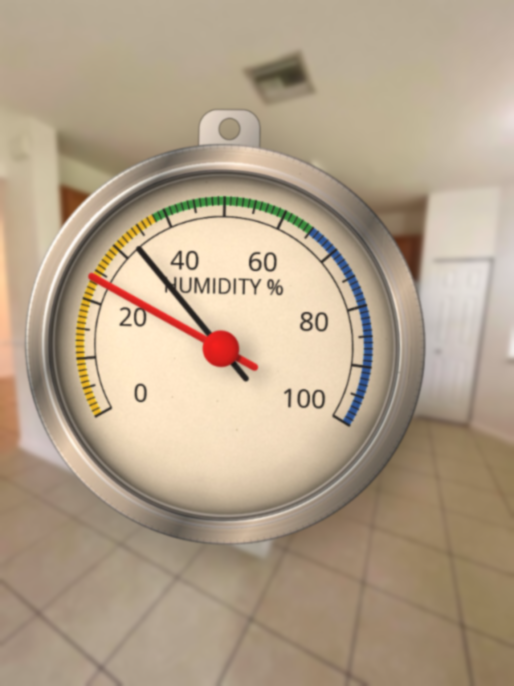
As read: 24%
